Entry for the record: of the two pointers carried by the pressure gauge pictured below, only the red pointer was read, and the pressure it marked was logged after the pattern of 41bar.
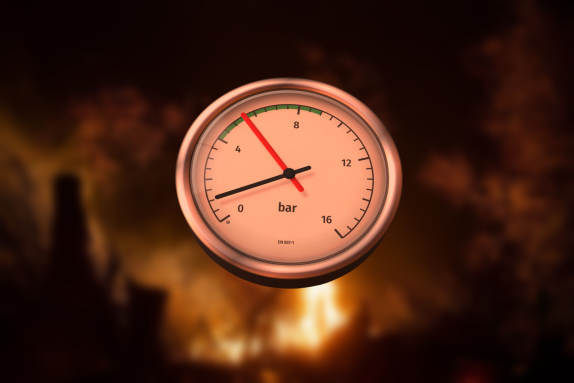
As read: 5.5bar
